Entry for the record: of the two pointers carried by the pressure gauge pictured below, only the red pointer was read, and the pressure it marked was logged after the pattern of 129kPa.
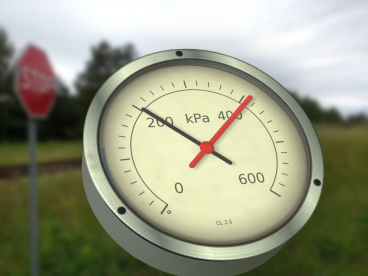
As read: 410kPa
